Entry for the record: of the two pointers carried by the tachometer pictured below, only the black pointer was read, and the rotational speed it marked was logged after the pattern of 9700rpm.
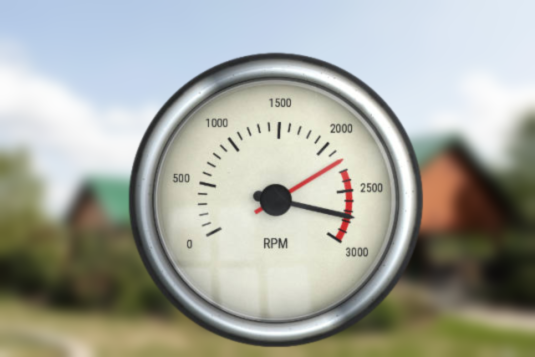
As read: 2750rpm
